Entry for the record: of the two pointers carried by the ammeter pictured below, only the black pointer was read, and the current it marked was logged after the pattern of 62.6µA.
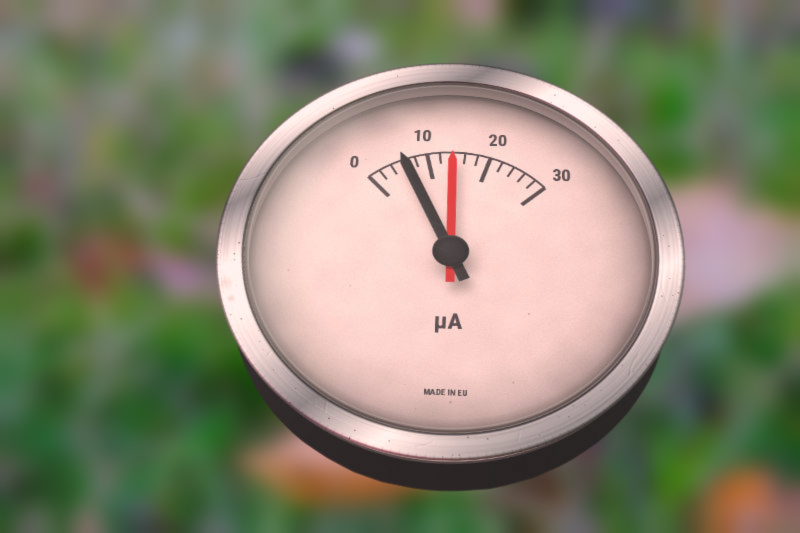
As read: 6µA
